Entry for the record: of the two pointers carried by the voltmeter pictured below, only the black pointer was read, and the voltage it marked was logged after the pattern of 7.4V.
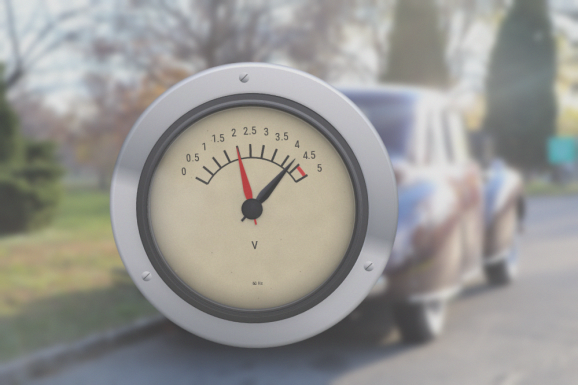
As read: 4.25V
